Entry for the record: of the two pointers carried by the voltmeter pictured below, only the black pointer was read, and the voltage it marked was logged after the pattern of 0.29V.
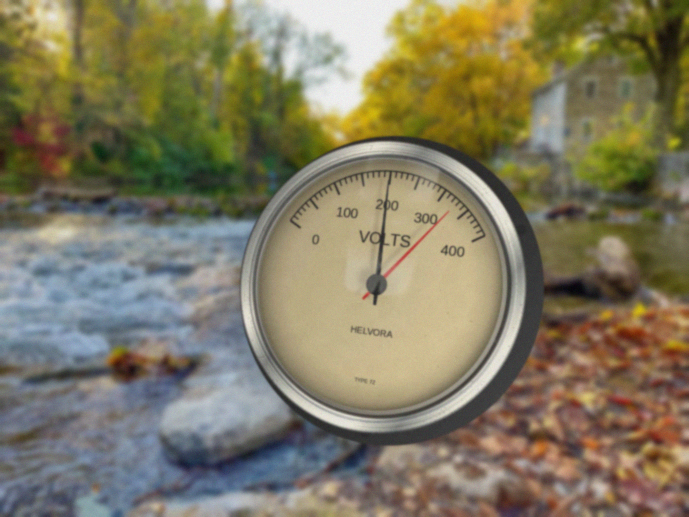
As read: 200V
